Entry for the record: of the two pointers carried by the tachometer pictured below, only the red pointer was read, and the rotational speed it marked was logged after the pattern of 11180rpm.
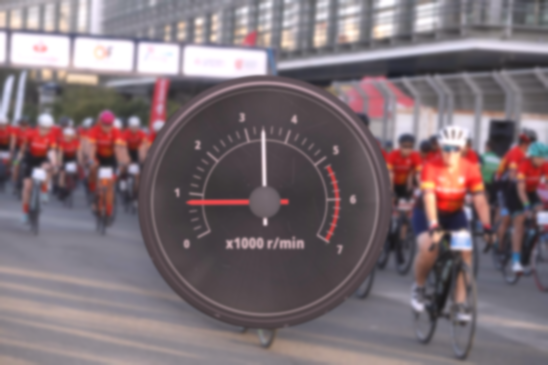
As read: 800rpm
